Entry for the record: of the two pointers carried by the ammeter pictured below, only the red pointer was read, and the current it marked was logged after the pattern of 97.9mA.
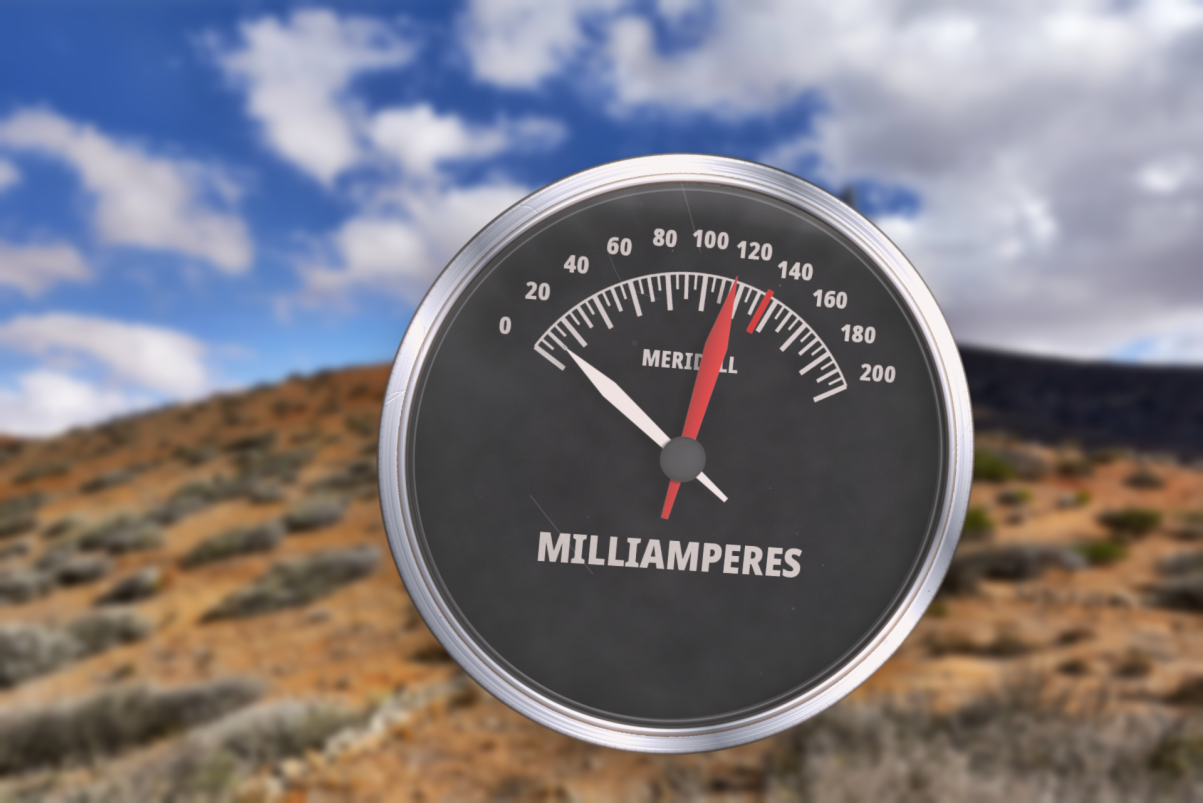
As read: 115mA
